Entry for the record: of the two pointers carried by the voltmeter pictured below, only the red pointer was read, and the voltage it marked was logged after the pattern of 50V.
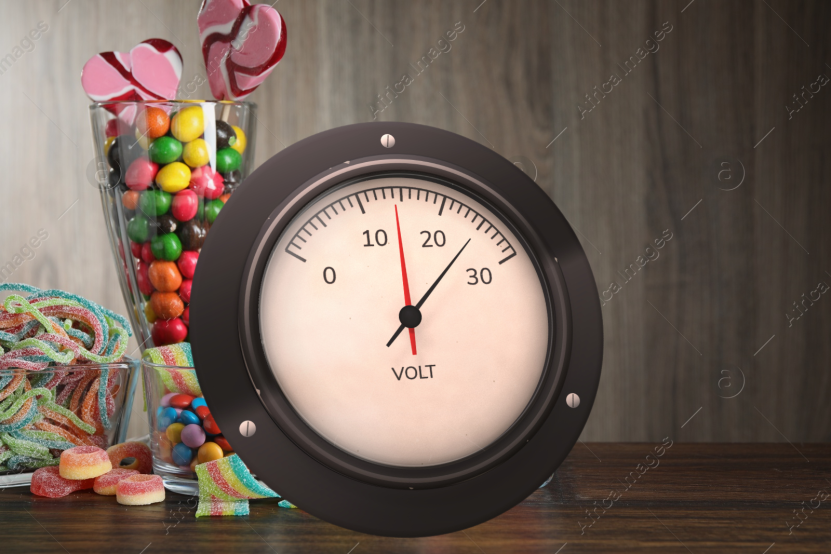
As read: 14V
